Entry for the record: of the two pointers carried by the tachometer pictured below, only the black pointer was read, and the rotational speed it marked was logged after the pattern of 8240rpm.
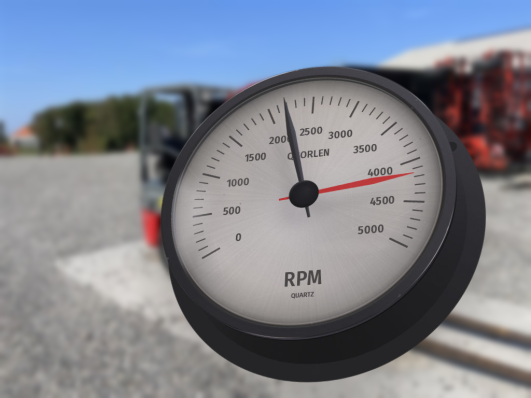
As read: 2200rpm
